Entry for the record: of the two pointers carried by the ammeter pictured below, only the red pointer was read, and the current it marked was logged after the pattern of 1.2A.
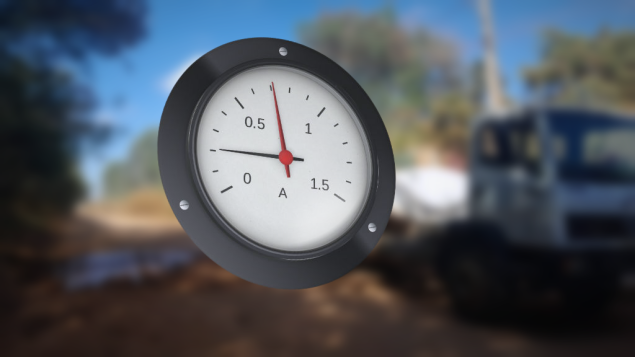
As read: 0.7A
